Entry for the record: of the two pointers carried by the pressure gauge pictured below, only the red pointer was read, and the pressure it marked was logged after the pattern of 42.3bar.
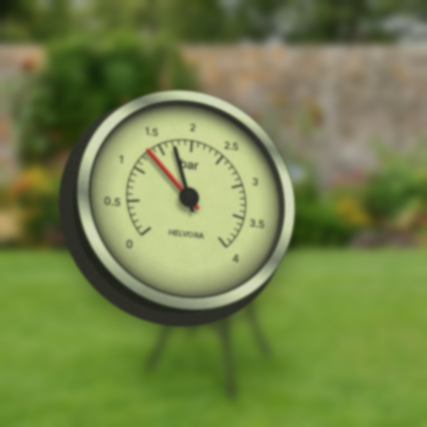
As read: 1.3bar
